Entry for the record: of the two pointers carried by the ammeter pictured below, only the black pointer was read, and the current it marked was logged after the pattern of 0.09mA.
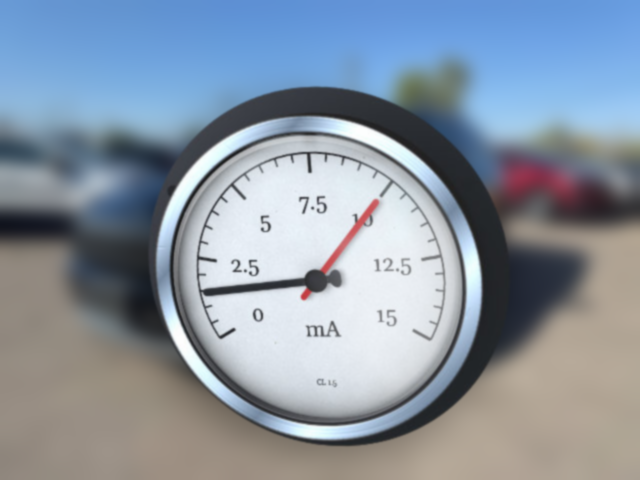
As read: 1.5mA
